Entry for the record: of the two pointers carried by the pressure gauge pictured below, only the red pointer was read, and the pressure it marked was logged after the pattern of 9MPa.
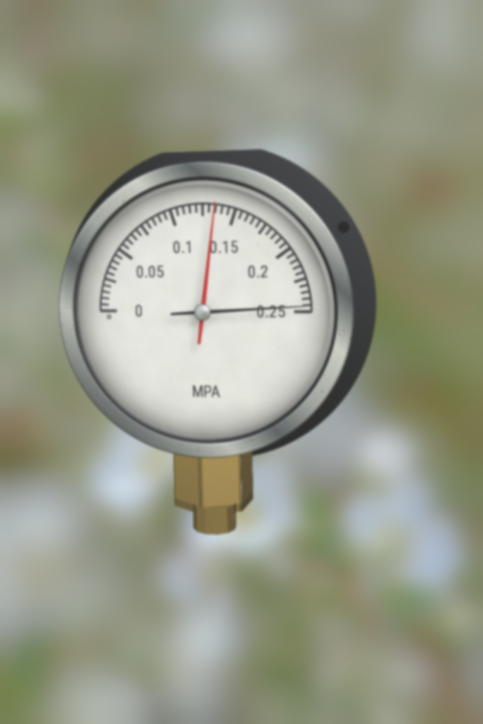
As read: 0.135MPa
